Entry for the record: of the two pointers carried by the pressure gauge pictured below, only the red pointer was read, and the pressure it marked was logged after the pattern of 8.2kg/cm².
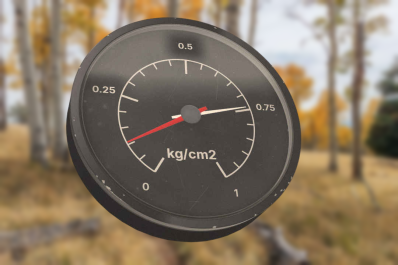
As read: 0.1kg/cm²
